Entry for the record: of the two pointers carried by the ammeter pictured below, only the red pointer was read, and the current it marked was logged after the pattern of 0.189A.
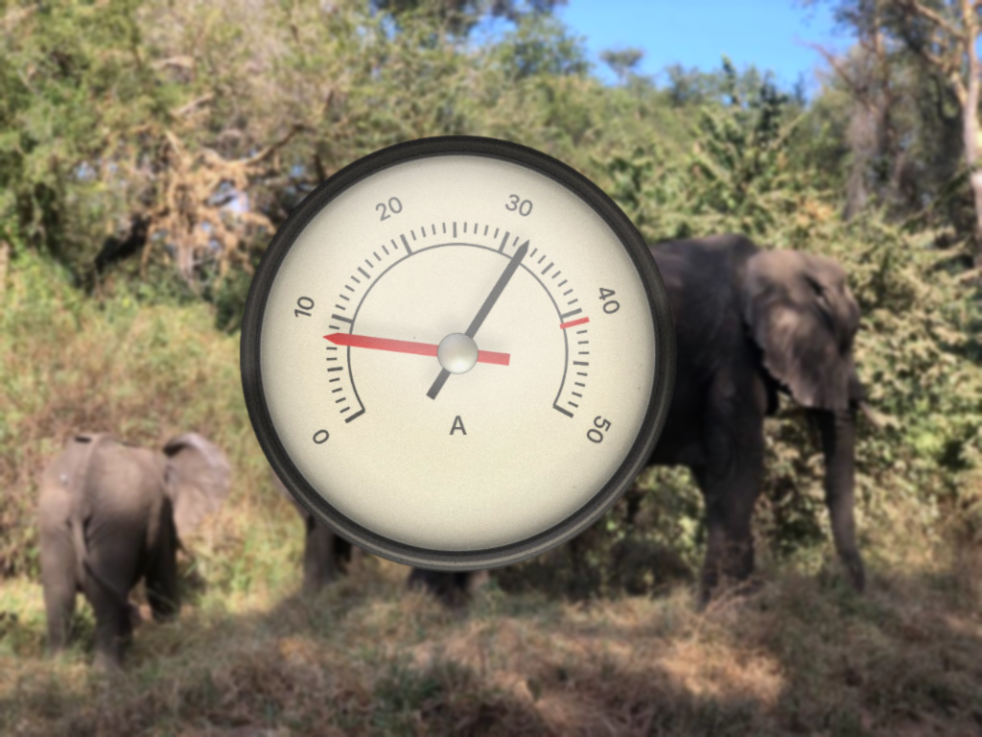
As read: 8A
